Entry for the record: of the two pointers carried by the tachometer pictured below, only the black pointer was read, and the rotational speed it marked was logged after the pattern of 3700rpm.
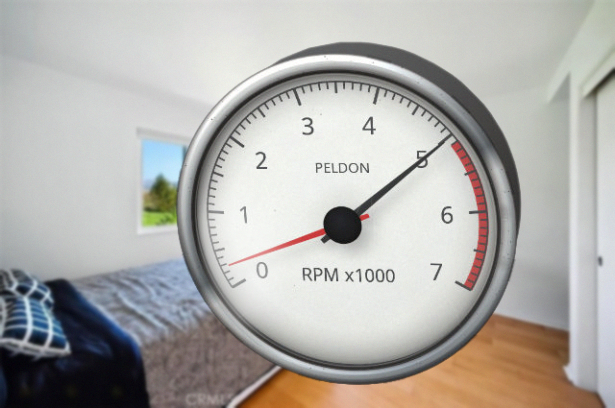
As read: 5000rpm
